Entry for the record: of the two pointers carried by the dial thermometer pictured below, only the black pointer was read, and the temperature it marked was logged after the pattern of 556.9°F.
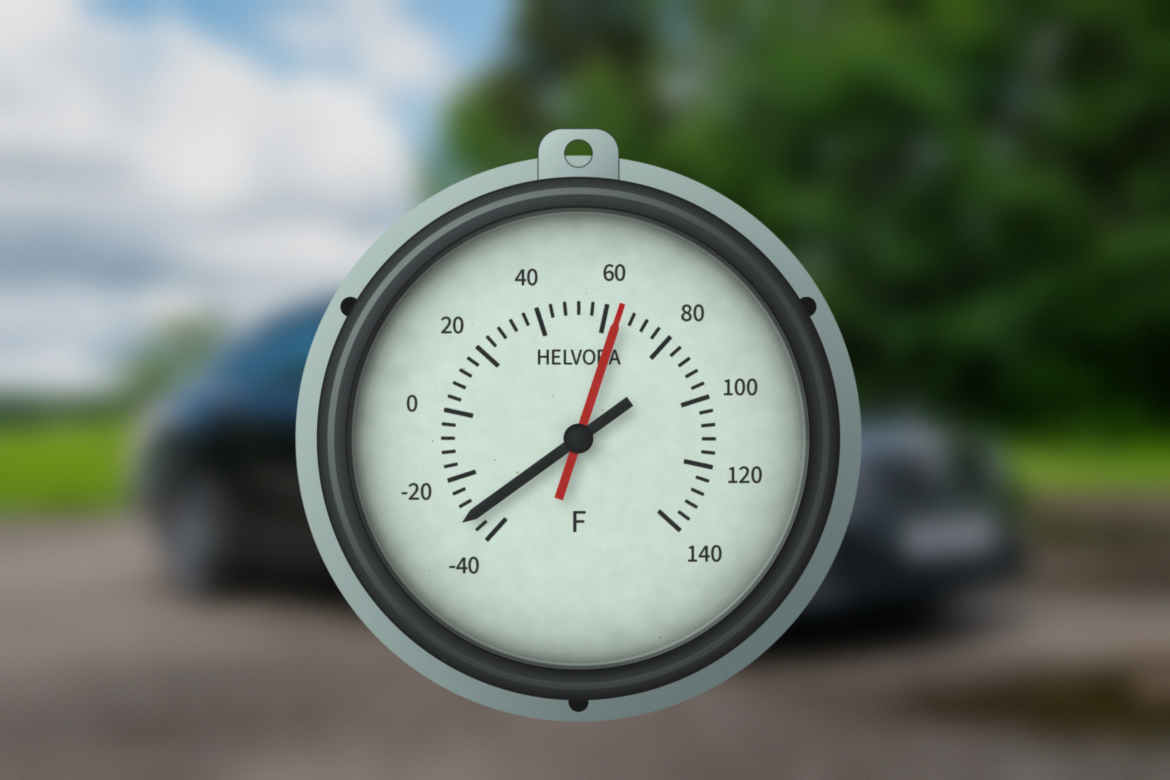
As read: -32°F
